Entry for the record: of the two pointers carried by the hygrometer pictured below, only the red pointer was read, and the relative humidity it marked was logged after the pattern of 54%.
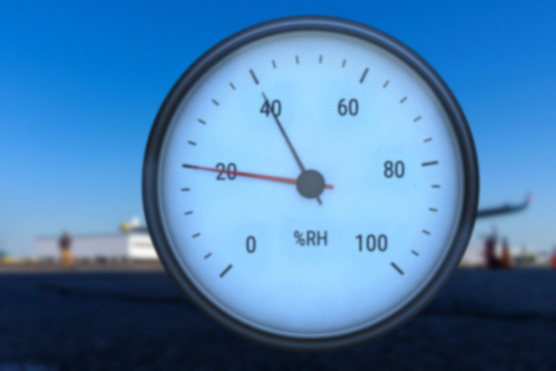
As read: 20%
